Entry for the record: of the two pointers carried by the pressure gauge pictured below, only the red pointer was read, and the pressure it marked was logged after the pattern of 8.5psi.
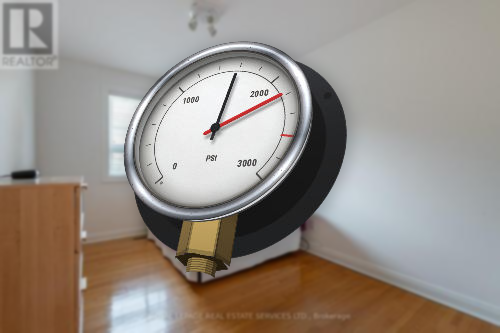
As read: 2200psi
